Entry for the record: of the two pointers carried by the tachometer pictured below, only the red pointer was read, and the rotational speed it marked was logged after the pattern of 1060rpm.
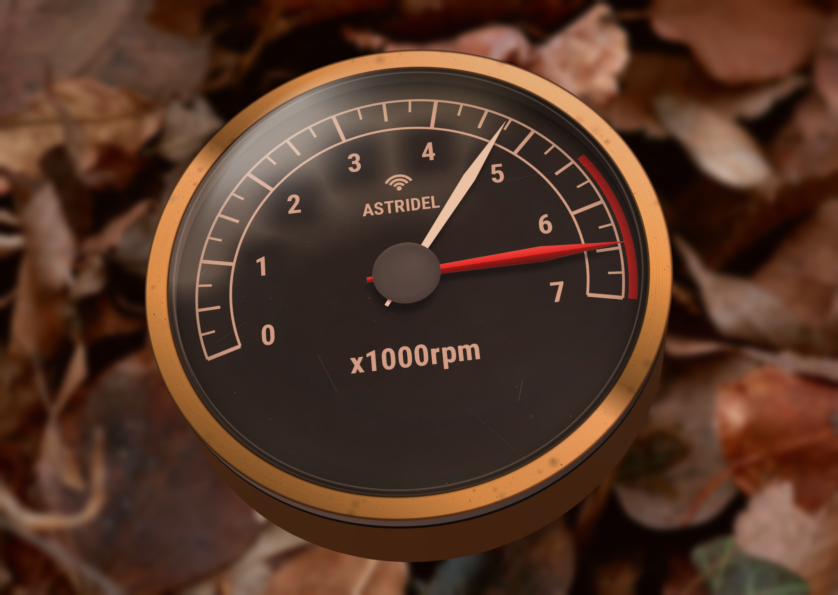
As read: 6500rpm
